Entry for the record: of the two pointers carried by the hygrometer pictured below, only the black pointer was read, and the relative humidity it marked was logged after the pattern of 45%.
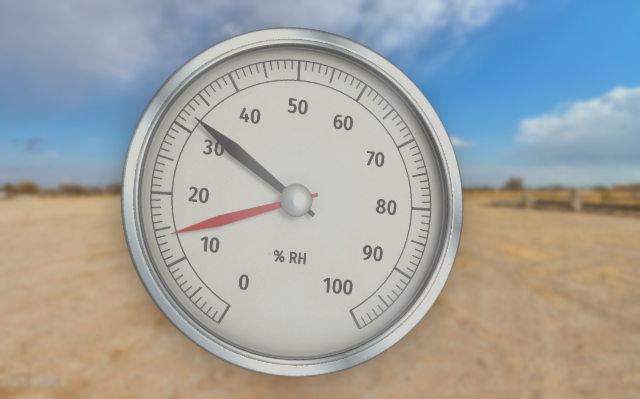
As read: 32%
